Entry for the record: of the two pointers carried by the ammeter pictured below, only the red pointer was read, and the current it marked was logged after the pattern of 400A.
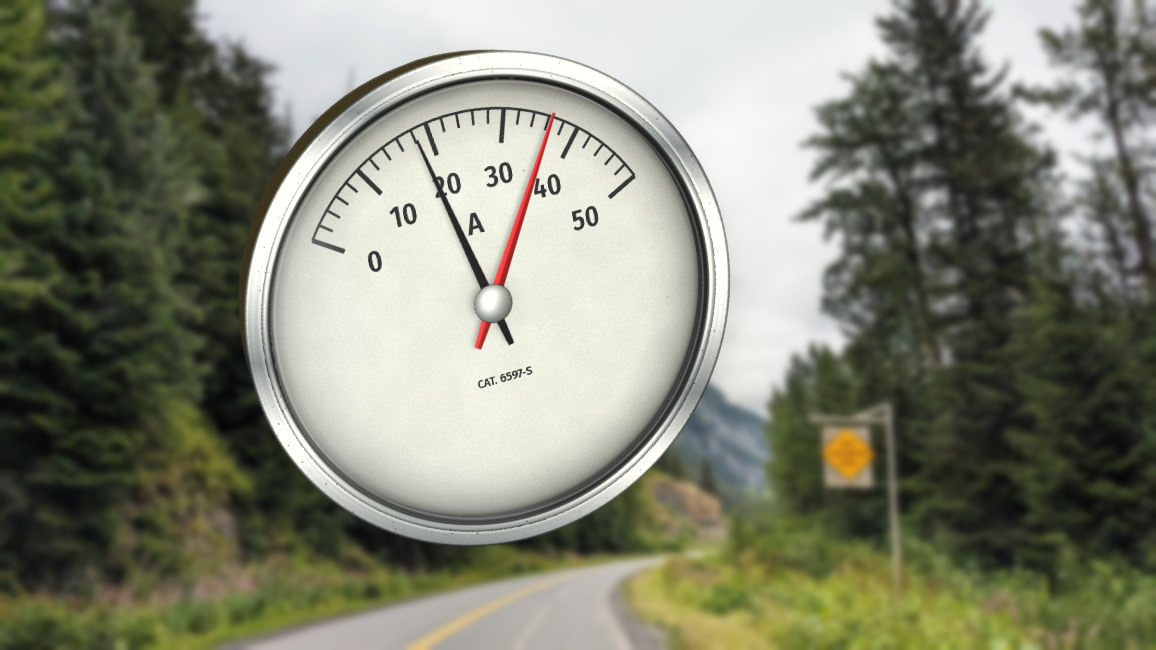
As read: 36A
